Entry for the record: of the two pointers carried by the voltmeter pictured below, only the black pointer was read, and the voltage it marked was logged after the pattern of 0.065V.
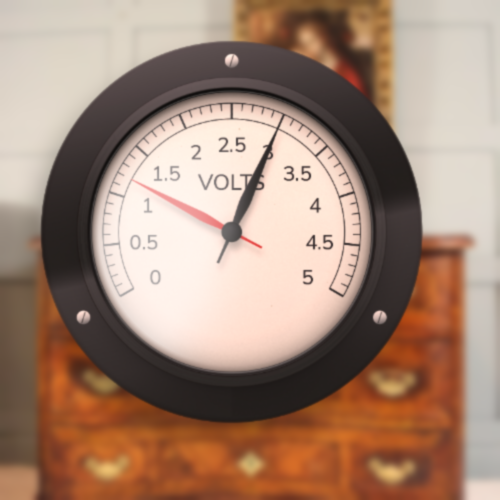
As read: 3V
